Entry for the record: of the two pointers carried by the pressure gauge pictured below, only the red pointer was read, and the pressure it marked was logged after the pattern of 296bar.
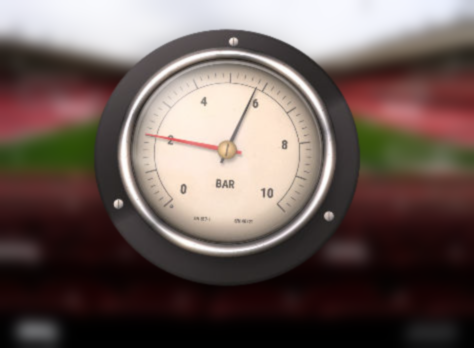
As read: 2bar
